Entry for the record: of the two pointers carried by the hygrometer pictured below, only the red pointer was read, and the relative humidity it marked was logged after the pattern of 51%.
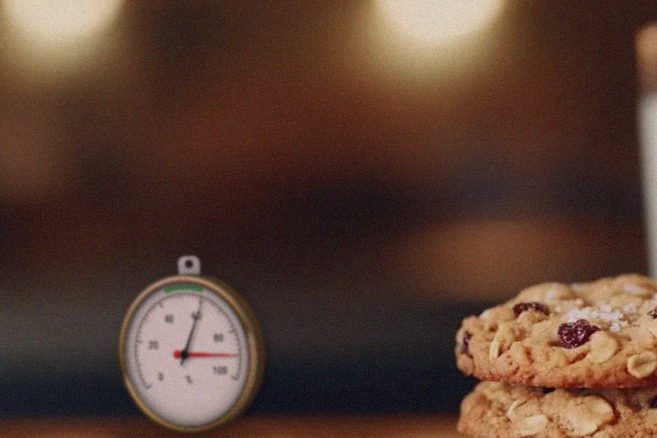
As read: 90%
